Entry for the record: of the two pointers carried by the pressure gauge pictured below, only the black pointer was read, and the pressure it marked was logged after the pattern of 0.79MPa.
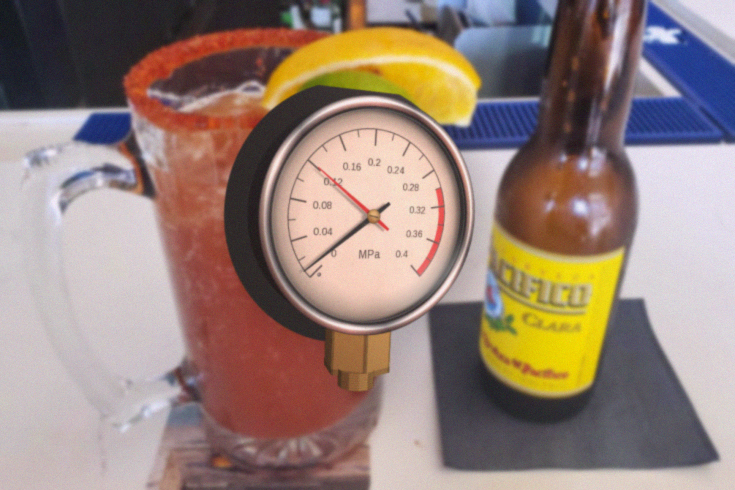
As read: 0.01MPa
